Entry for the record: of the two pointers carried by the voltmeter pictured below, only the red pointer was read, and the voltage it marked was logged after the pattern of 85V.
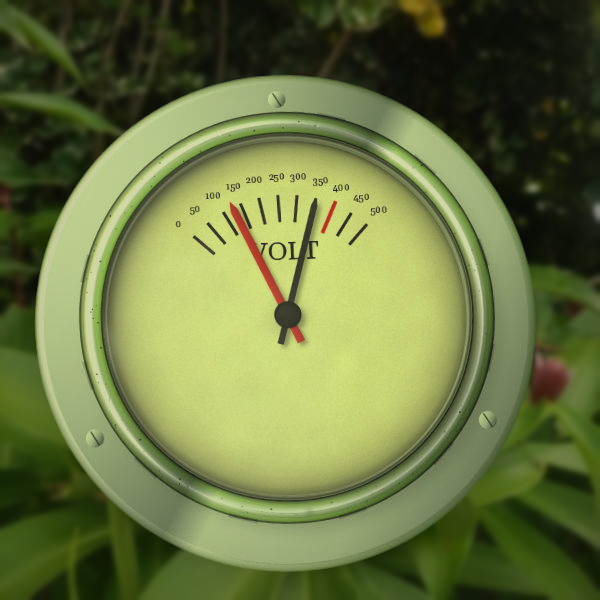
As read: 125V
